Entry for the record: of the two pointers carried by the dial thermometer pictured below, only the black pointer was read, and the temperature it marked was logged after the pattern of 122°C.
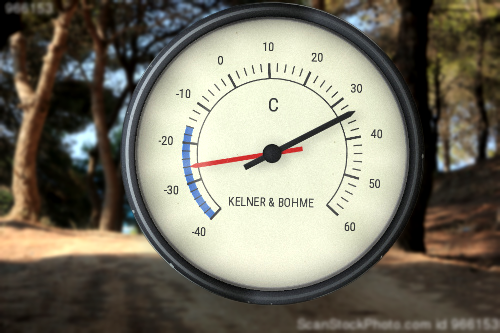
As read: 34°C
